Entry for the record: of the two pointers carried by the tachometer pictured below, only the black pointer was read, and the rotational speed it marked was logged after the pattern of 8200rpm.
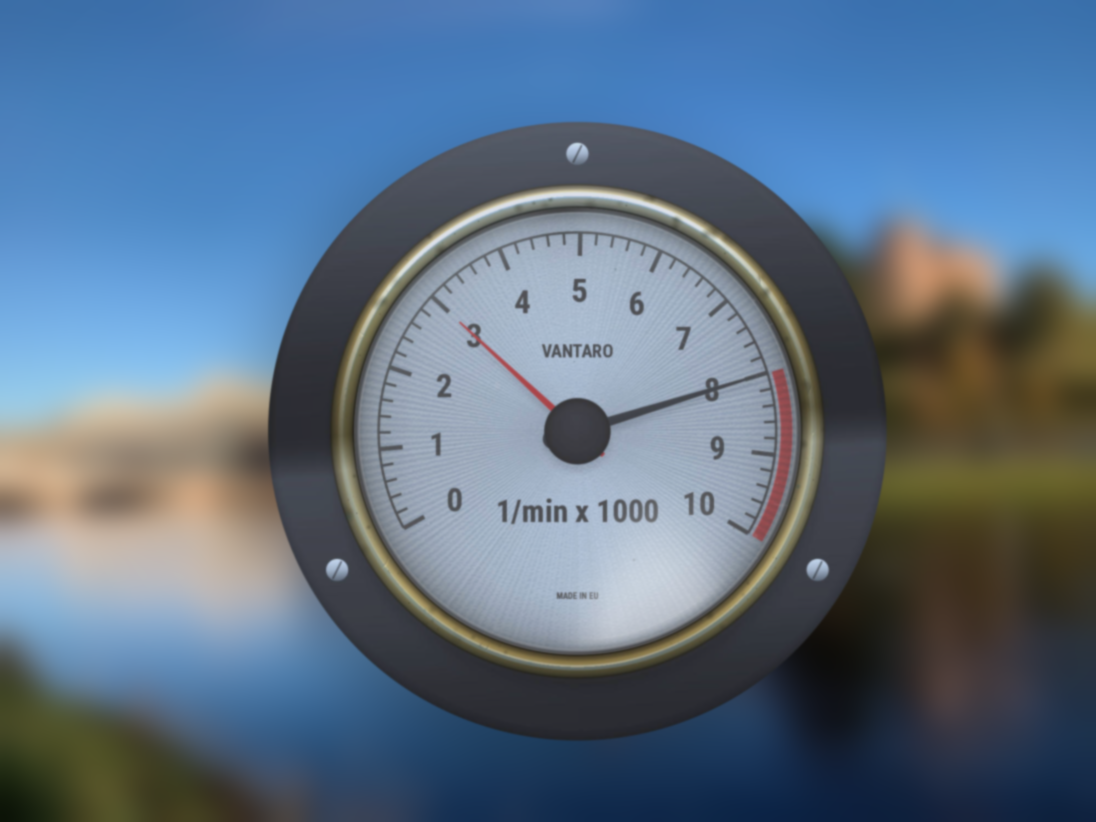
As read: 8000rpm
